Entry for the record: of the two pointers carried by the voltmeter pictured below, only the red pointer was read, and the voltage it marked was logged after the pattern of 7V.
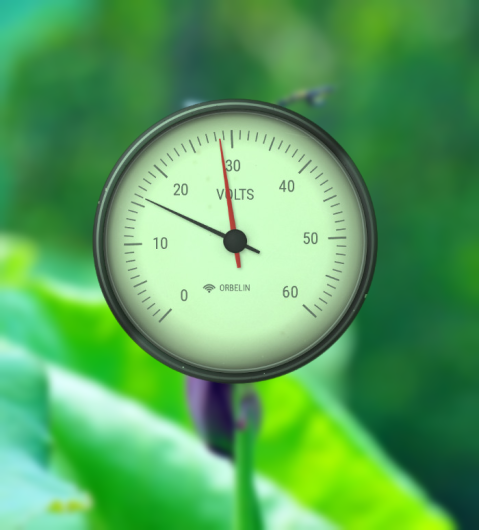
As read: 28.5V
